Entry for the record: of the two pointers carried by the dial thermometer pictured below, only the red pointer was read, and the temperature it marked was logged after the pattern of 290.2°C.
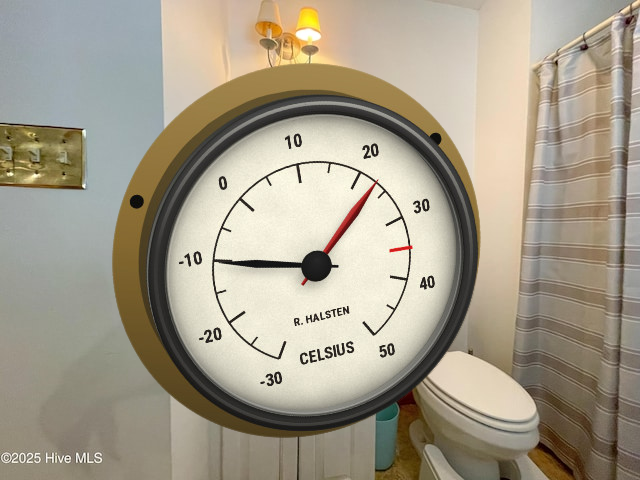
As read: 22.5°C
